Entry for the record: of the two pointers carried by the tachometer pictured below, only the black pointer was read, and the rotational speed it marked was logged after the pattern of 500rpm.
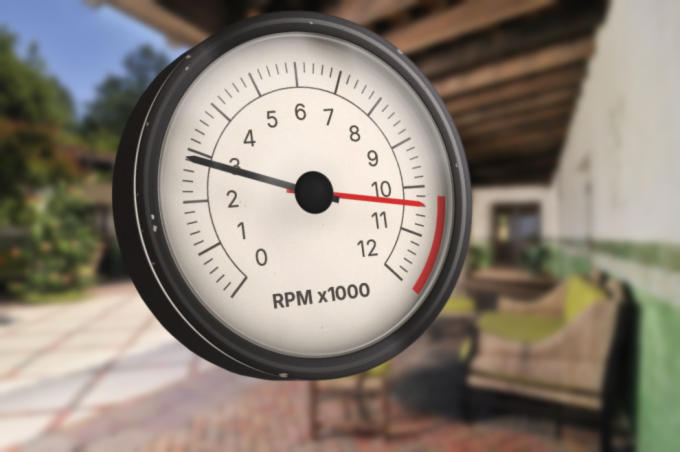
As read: 2800rpm
